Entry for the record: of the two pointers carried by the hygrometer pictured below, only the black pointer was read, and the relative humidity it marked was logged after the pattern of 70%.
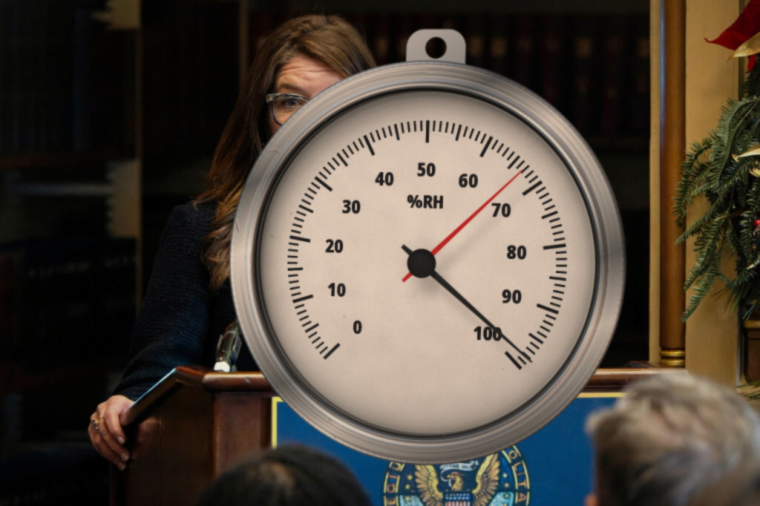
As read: 98%
